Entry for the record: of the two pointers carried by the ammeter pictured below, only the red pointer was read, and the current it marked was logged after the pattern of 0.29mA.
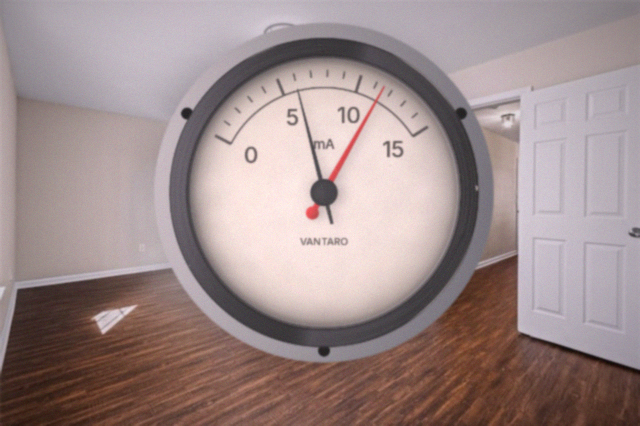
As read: 11.5mA
